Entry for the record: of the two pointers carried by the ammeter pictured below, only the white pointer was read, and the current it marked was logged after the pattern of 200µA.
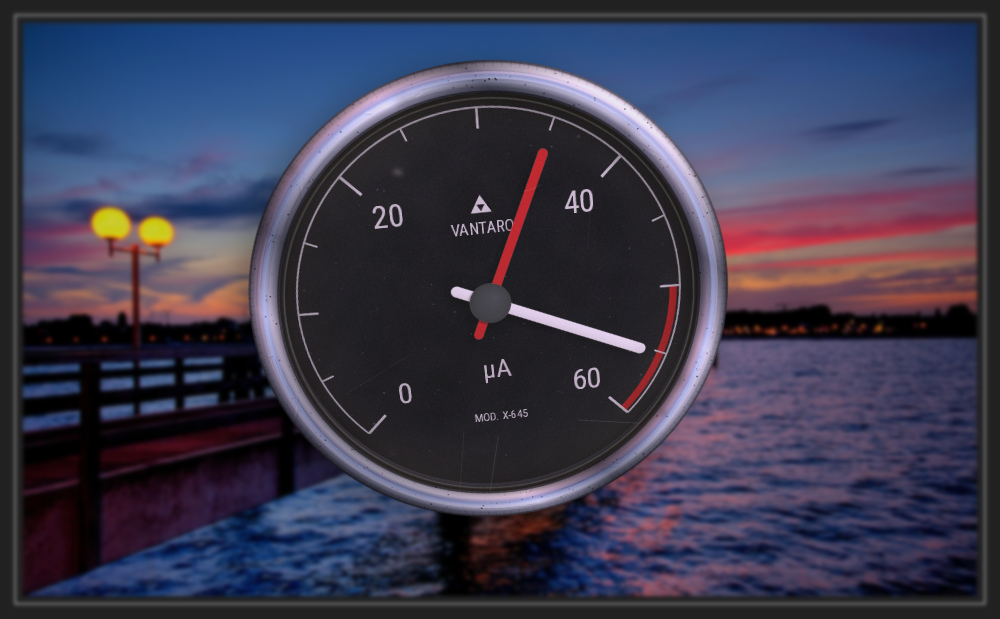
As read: 55µA
